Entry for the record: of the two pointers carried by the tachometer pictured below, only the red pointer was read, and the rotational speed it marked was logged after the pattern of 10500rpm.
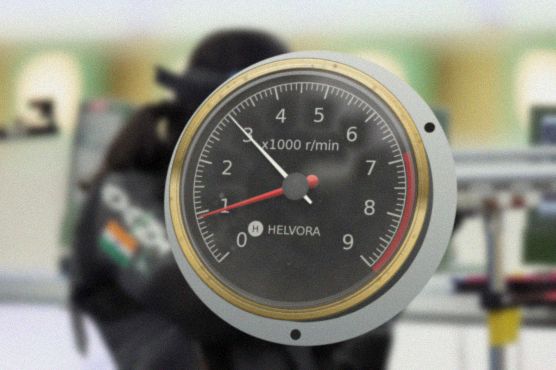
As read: 900rpm
